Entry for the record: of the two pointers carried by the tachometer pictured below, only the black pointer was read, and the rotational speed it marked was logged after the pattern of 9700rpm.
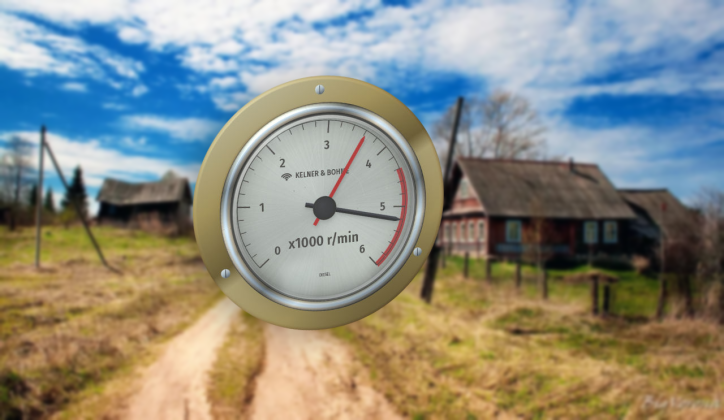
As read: 5200rpm
